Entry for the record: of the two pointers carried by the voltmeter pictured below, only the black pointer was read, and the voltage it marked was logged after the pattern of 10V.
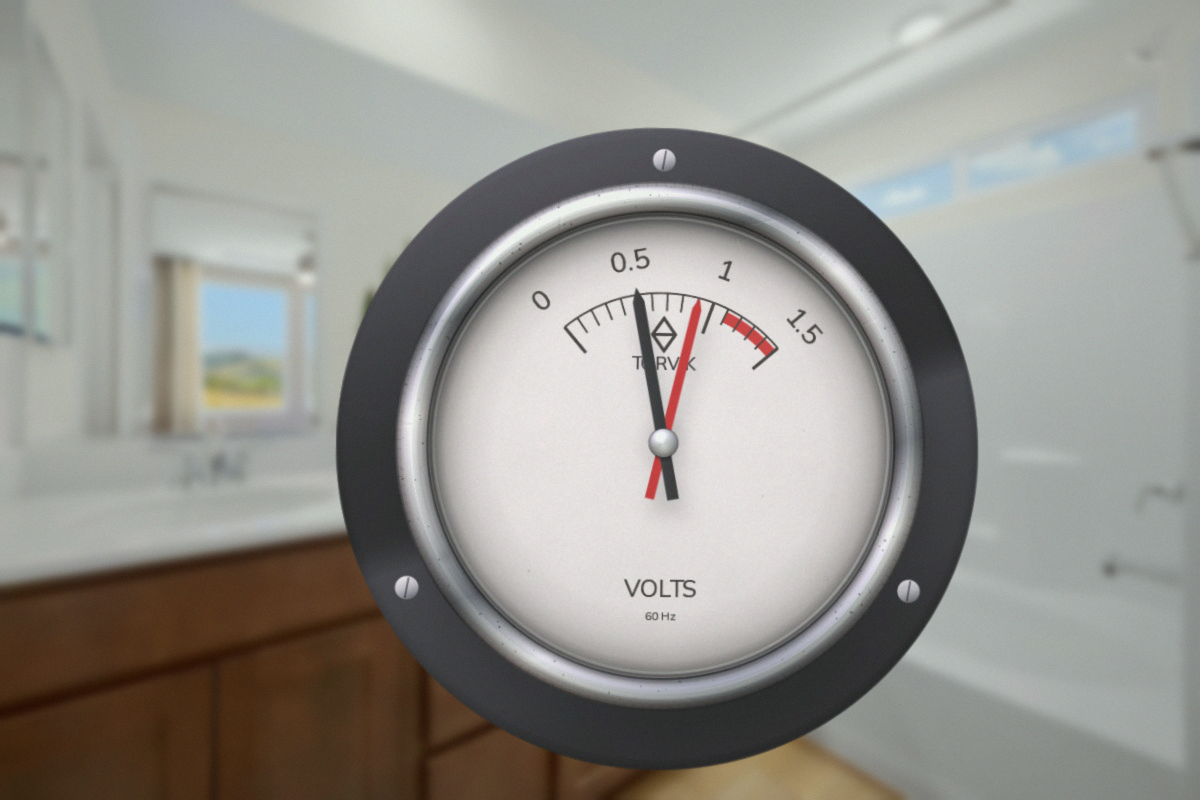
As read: 0.5V
